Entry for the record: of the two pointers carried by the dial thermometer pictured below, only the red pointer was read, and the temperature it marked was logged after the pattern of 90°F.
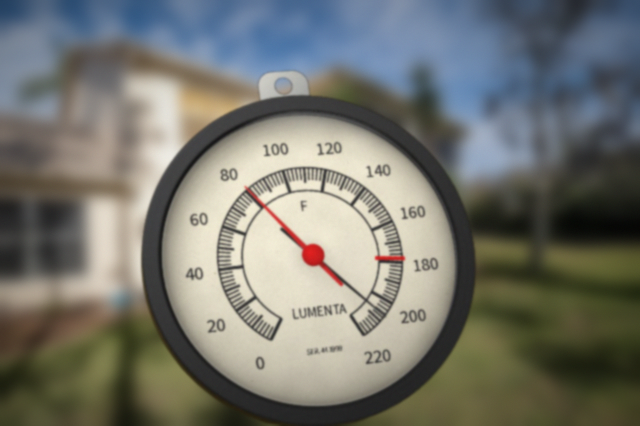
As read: 80°F
